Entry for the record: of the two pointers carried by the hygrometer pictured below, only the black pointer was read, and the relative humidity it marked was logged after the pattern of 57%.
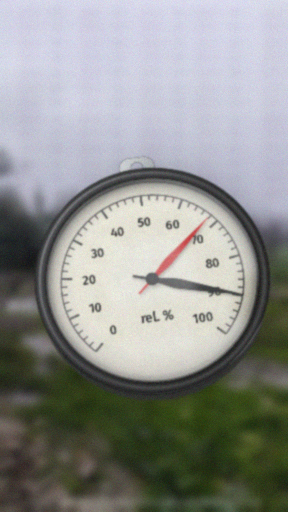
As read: 90%
